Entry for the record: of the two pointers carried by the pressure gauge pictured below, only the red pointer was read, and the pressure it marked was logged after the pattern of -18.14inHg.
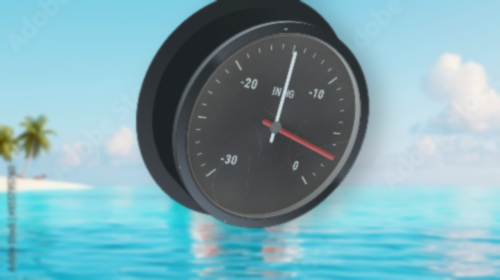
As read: -3inHg
